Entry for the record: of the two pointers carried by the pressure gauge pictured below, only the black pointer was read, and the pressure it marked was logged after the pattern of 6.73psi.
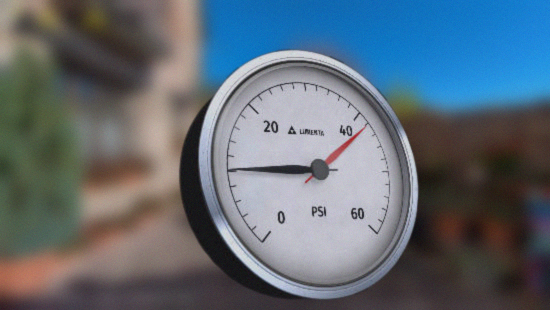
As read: 10psi
